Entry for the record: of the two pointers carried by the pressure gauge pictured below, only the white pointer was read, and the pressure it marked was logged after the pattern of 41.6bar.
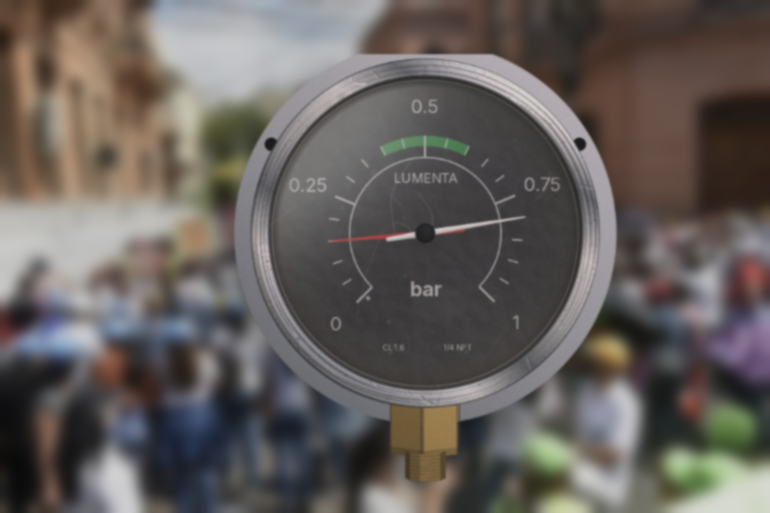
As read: 0.8bar
